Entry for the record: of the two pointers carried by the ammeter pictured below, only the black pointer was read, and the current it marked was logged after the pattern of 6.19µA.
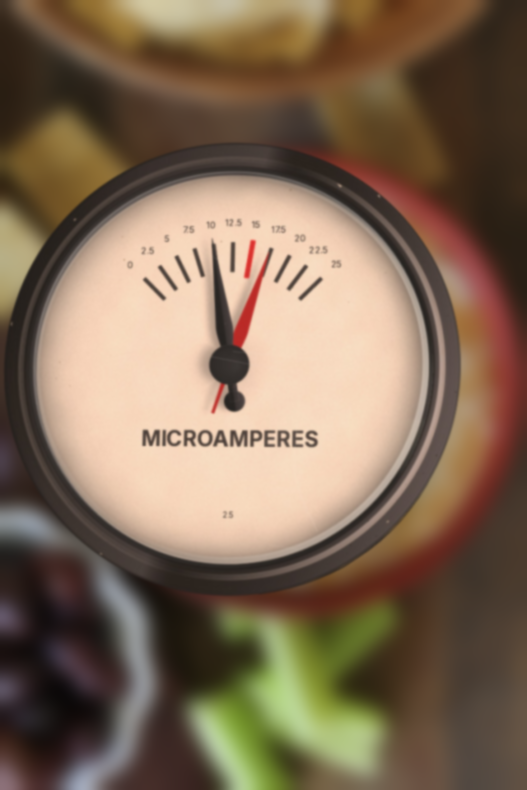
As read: 10µA
